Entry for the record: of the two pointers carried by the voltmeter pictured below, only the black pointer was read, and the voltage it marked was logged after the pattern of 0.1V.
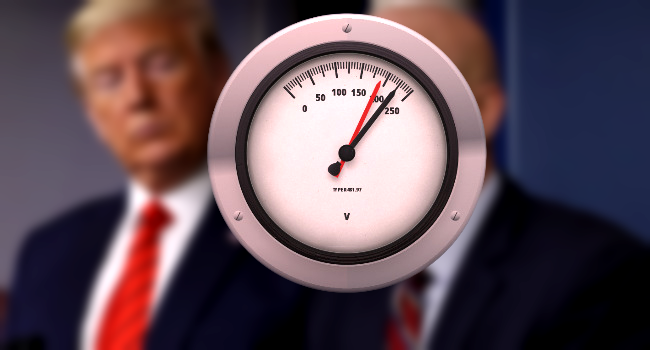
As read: 225V
